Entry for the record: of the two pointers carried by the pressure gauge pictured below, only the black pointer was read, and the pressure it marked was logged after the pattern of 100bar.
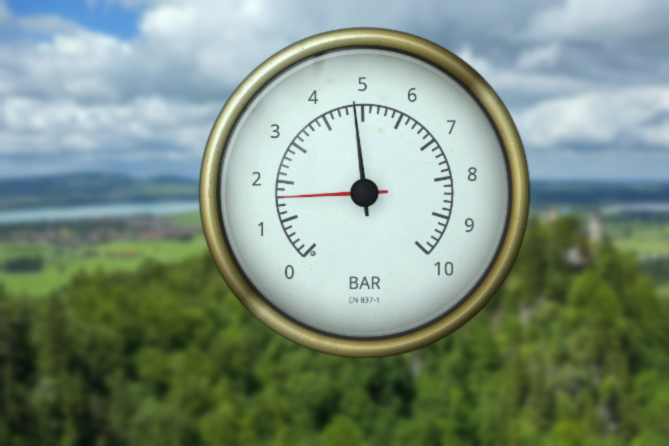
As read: 4.8bar
